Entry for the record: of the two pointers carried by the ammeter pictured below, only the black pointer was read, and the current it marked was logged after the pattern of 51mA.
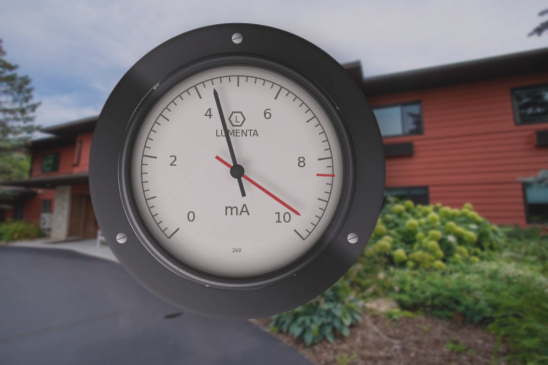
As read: 4.4mA
